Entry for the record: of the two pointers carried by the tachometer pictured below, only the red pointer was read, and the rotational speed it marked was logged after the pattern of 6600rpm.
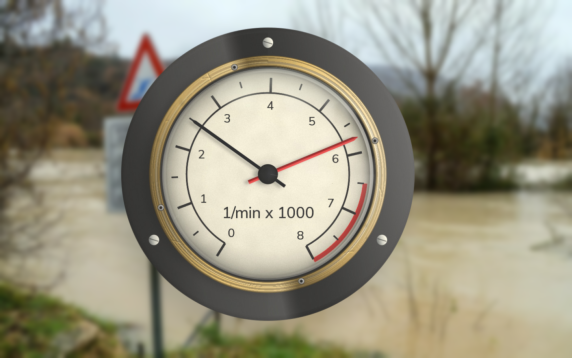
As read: 5750rpm
